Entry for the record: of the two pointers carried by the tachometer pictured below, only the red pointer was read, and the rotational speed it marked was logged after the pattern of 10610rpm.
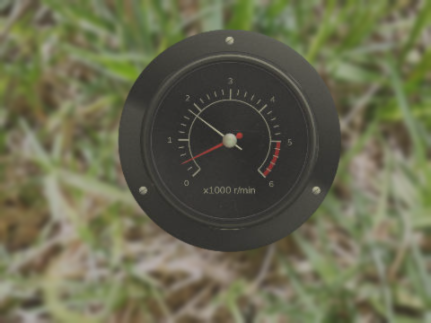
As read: 400rpm
